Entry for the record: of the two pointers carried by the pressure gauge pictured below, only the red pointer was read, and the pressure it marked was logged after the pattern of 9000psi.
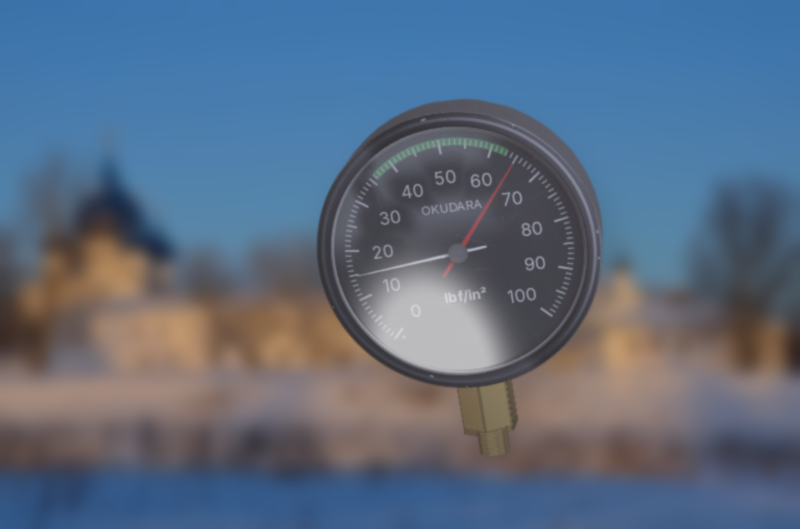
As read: 65psi
